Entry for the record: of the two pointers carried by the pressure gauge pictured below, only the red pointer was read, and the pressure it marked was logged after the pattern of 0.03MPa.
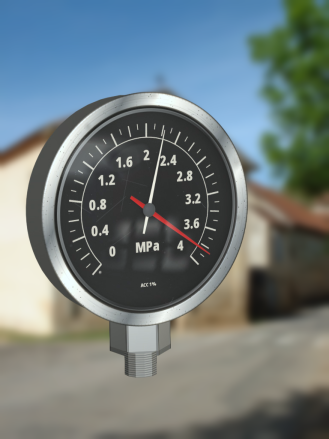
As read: 3.85MPa
